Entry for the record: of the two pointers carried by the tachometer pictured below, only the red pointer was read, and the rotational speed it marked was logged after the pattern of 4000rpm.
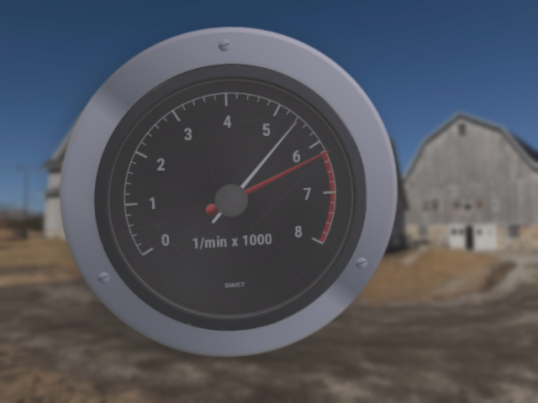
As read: 6200rpm
